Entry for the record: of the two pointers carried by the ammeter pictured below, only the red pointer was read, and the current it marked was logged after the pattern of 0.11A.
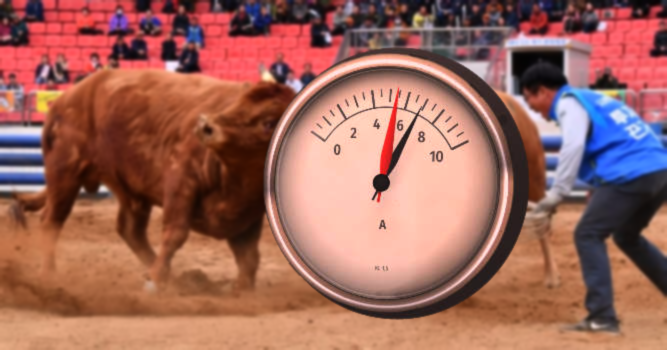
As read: 5.5A
